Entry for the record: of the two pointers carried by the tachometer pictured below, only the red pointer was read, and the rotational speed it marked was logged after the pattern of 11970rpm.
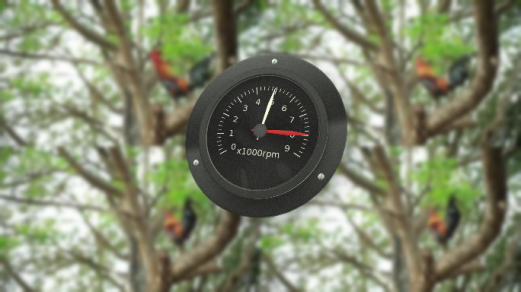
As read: 8000rpm
